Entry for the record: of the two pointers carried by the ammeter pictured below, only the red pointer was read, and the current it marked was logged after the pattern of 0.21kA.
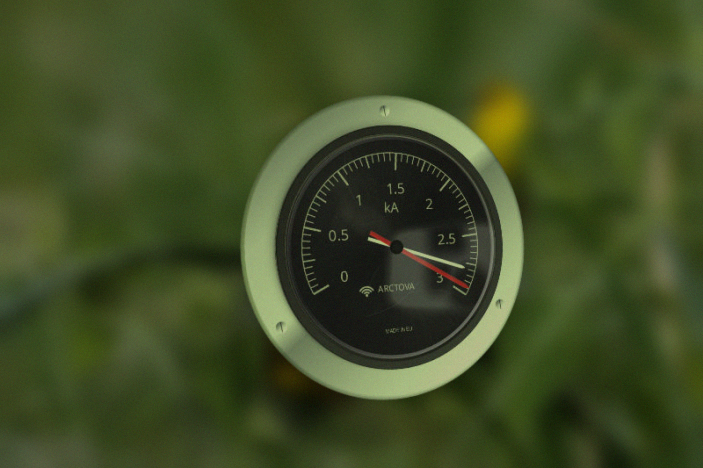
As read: 2.95kA
